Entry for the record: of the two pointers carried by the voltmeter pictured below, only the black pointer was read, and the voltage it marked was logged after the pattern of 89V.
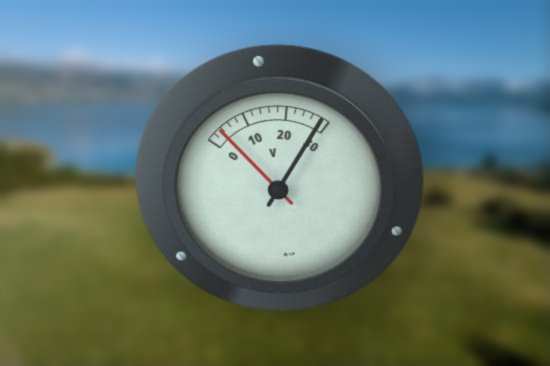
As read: 28V
